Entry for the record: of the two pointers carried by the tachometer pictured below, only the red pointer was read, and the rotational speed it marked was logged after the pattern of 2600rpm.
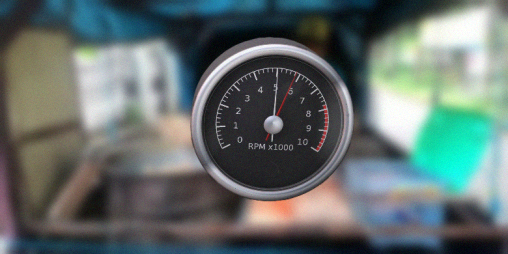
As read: 5800rpm
